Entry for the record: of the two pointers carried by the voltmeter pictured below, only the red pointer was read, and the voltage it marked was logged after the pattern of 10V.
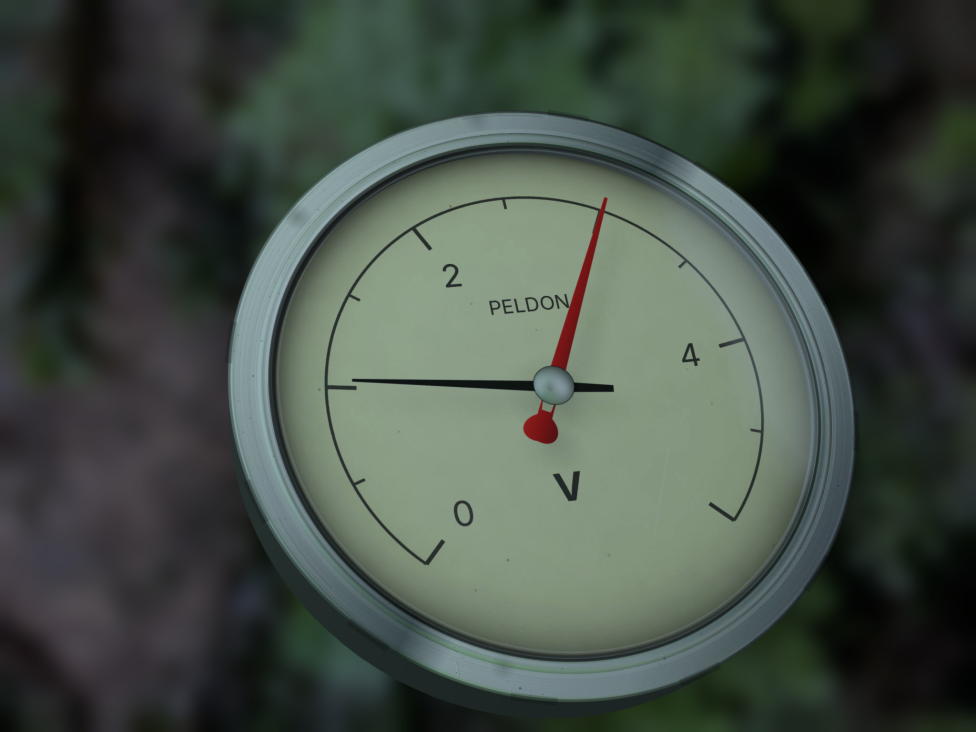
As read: 3V
